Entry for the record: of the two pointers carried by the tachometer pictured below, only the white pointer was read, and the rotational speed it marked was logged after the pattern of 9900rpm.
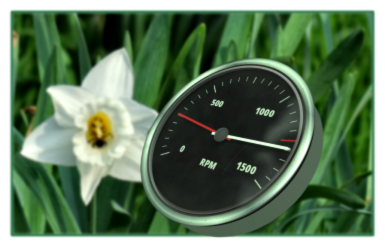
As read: 1300rpm
